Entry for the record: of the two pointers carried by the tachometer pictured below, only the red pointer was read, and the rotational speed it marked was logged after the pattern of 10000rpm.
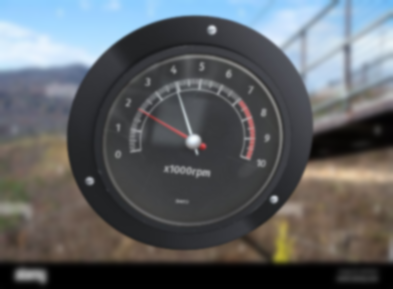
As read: 2000rpm
